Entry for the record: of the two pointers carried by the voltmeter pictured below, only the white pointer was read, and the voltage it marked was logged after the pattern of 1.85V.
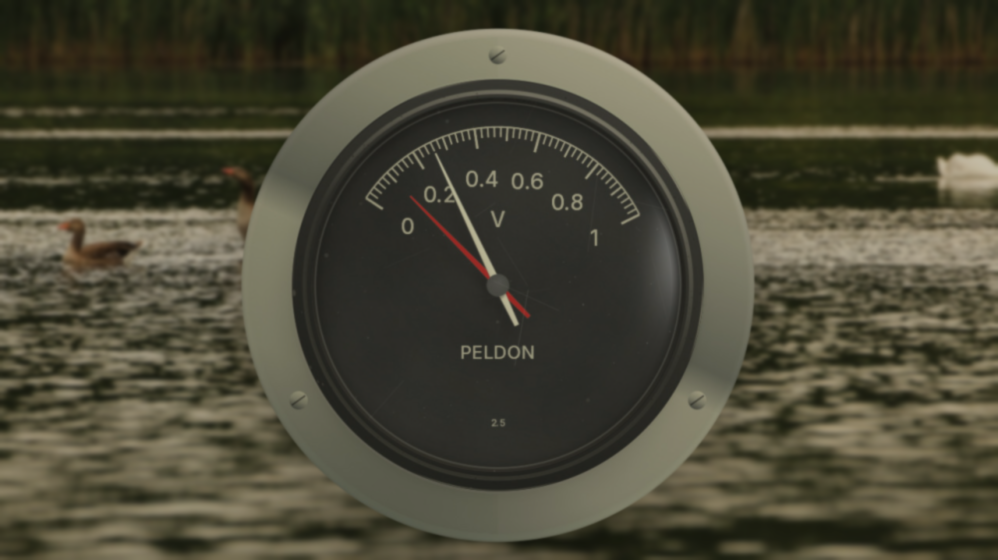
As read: 0.26V
